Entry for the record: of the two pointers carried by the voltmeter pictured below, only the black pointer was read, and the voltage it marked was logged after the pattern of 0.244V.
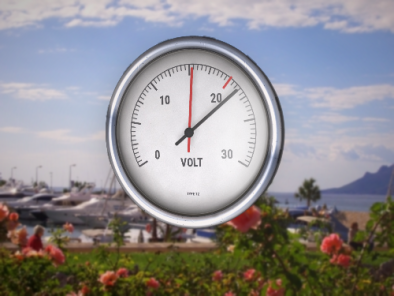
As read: 21.5V
